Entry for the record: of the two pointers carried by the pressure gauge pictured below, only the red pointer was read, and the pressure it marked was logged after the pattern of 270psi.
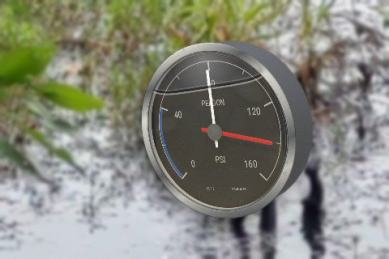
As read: 140psi
